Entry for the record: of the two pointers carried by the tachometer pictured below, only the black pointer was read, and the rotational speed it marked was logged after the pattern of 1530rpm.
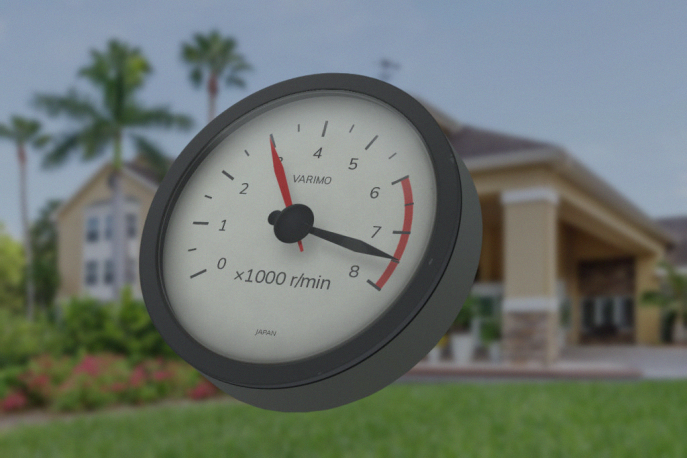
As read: 7500rpm
